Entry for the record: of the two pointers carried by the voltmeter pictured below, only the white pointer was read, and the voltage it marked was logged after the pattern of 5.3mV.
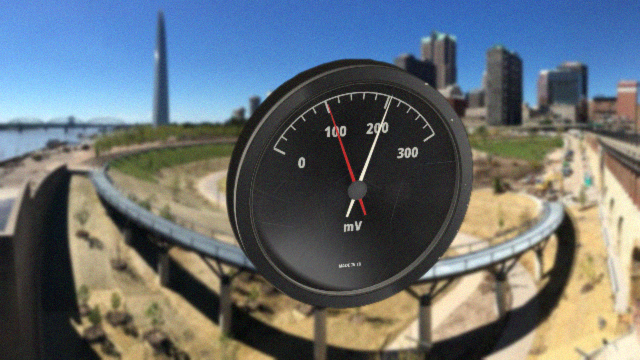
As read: 200mV
